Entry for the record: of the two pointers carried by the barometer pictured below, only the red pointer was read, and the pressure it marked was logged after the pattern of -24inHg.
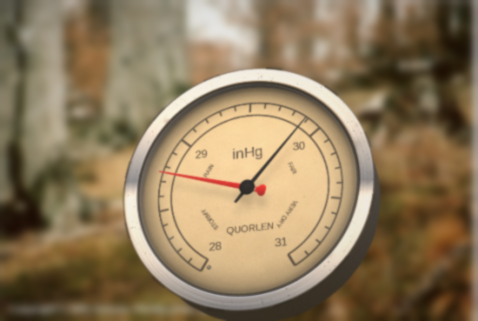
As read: 28.75inHg
